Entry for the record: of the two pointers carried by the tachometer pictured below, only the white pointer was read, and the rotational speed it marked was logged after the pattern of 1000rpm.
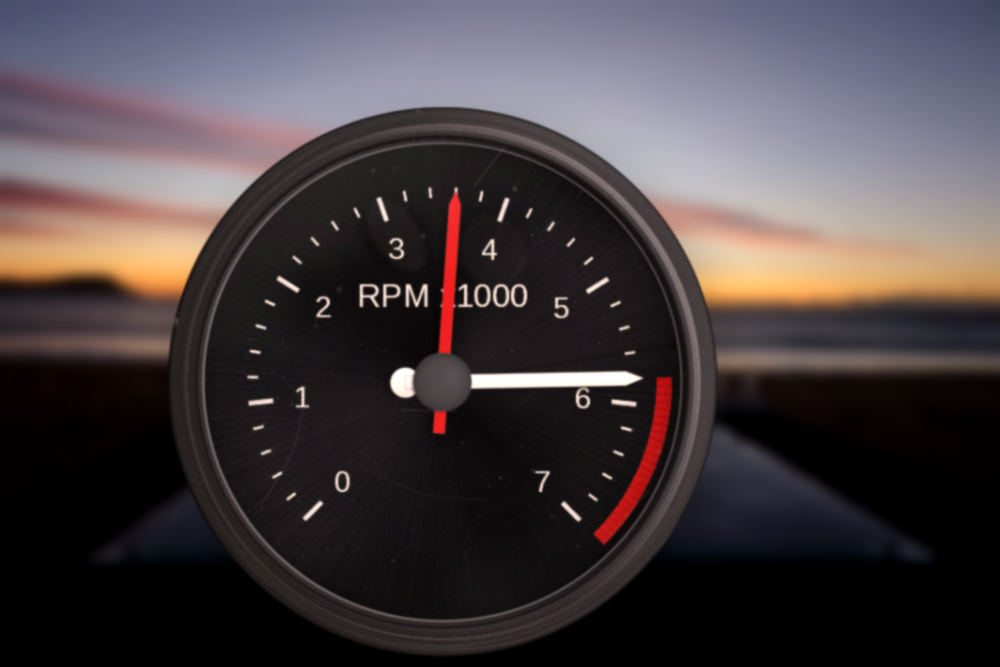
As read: 5800rpm
